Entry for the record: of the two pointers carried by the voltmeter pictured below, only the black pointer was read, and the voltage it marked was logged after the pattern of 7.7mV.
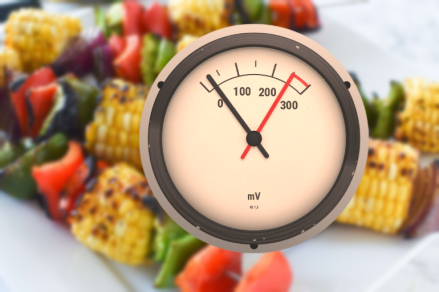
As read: 25mV
